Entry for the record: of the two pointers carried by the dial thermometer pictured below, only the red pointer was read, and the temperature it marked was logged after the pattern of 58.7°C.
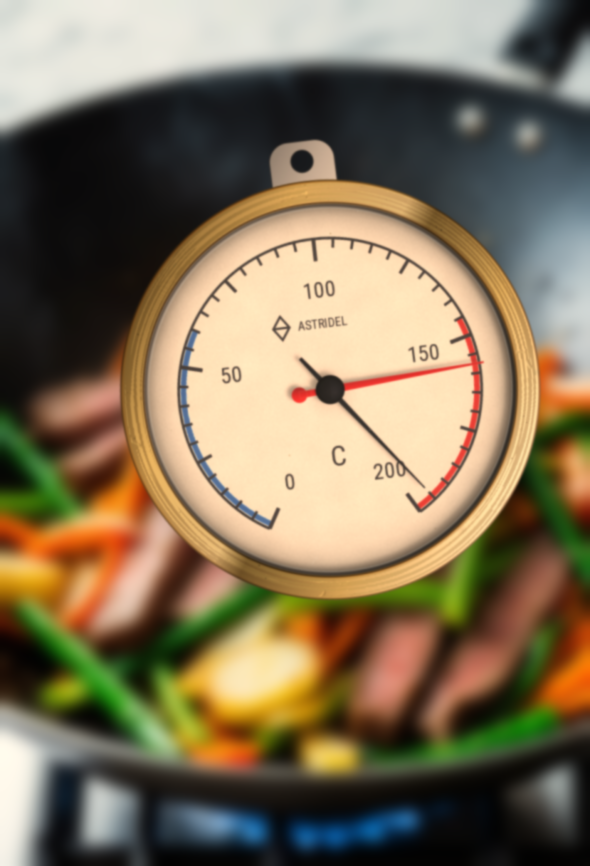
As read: 157.5°C
